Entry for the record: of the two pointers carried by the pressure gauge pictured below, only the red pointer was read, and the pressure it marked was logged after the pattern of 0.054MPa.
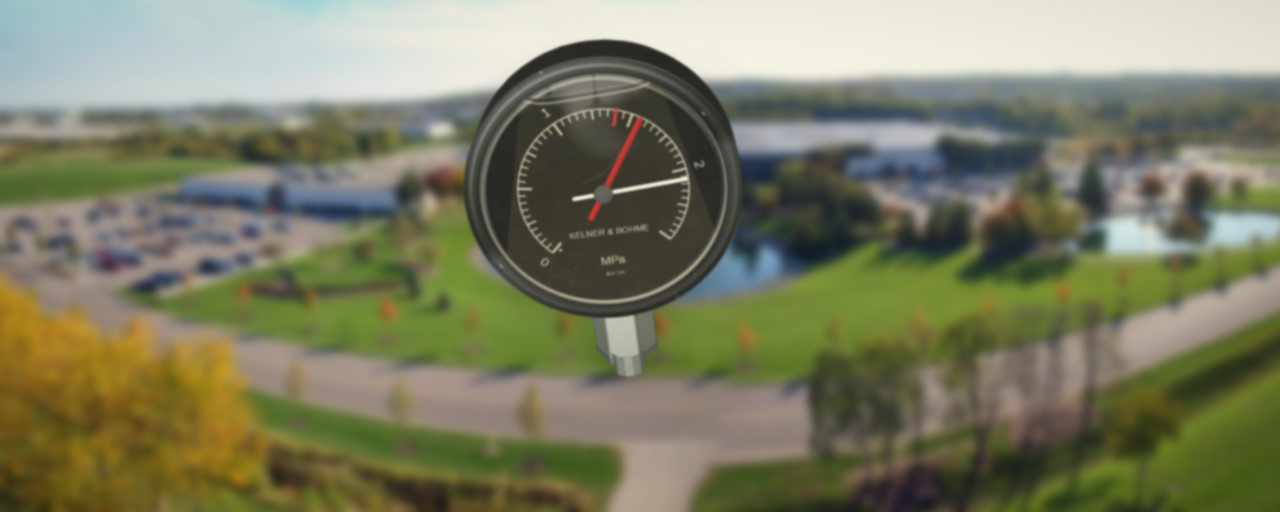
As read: 1.55MPa
